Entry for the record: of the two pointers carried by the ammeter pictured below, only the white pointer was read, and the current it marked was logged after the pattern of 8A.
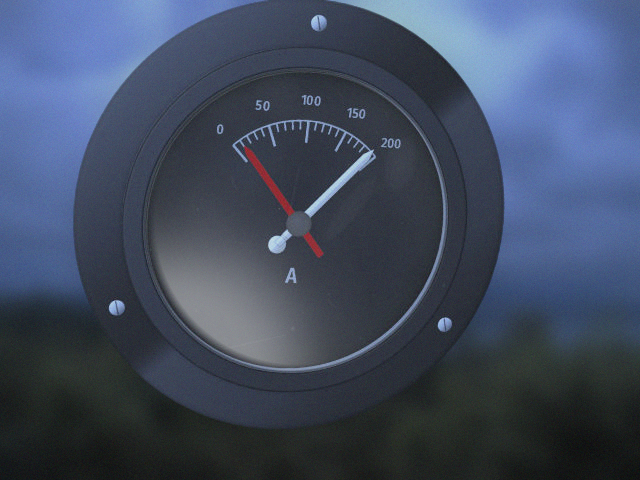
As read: 190A
